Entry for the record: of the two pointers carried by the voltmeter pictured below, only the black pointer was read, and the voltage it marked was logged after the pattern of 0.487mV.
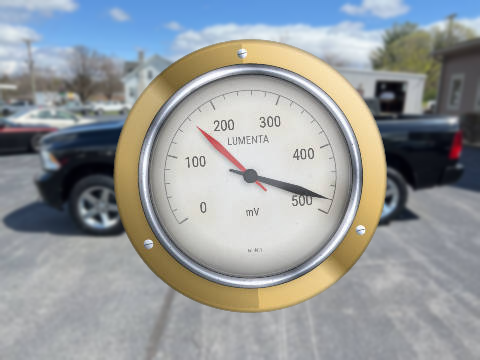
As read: 480mV
